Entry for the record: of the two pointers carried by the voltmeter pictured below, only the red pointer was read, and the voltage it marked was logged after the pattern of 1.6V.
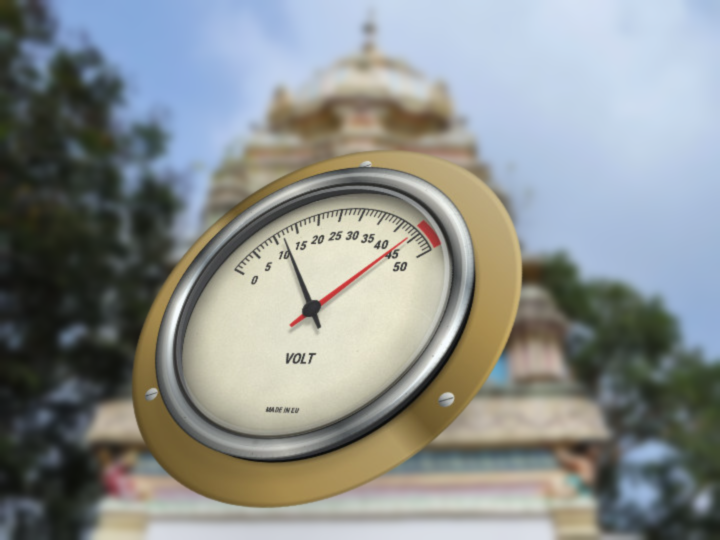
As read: 45V
